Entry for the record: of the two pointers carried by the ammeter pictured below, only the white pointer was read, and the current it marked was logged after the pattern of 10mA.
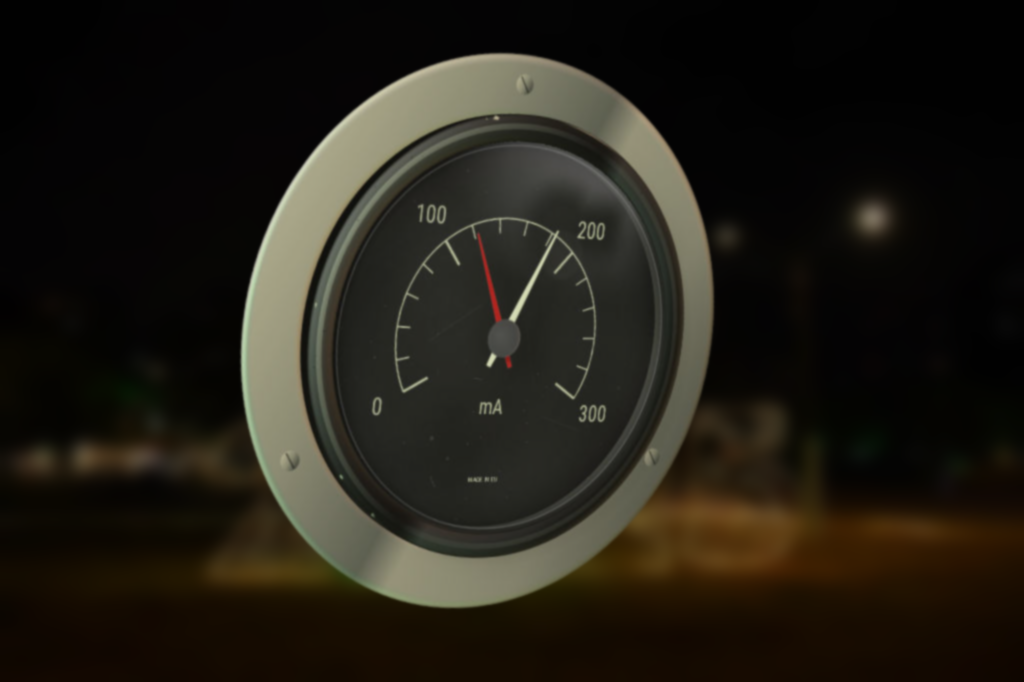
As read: 180mA
